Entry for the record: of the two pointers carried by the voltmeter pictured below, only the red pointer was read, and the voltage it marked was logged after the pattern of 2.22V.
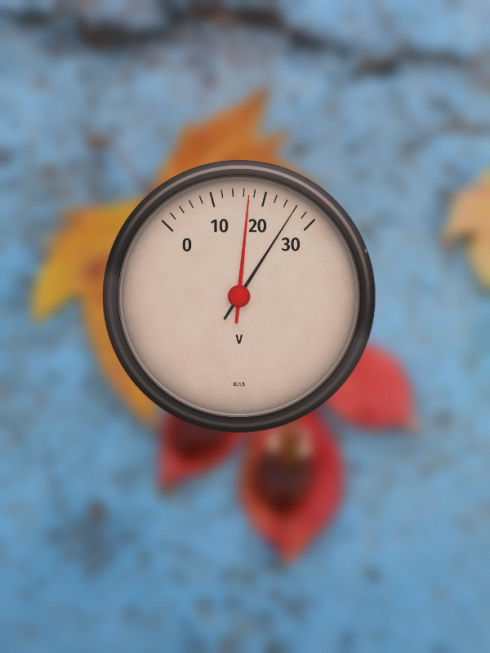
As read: 17V
